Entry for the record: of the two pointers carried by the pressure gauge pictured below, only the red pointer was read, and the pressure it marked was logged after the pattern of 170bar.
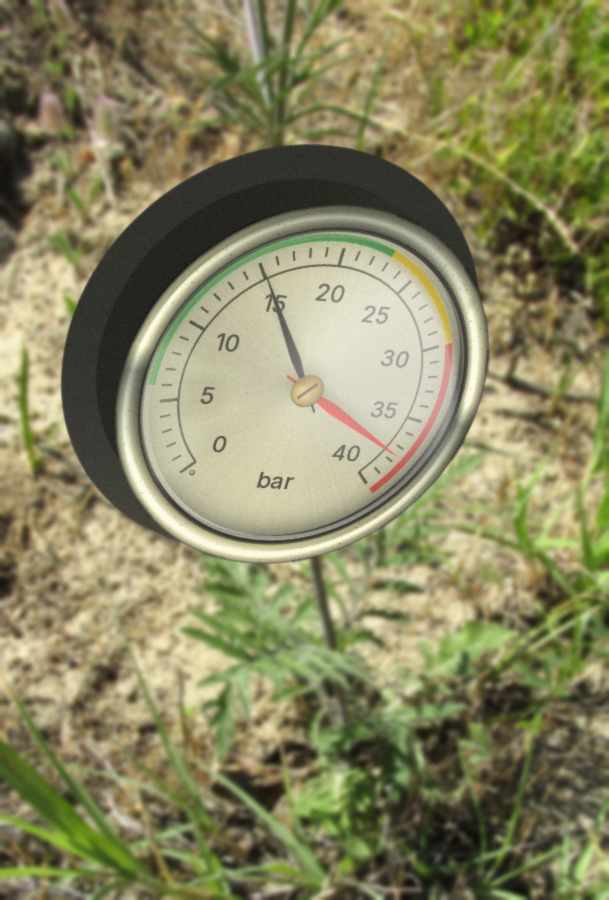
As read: 37.5bar
